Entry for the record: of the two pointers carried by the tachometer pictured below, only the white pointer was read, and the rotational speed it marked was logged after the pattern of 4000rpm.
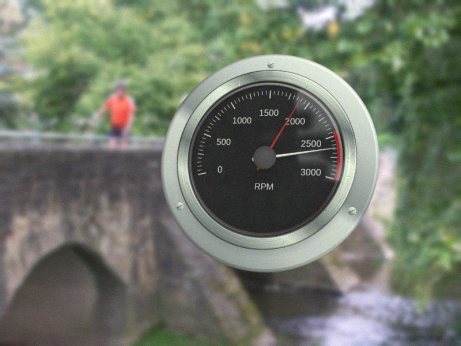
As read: 2650rpm
